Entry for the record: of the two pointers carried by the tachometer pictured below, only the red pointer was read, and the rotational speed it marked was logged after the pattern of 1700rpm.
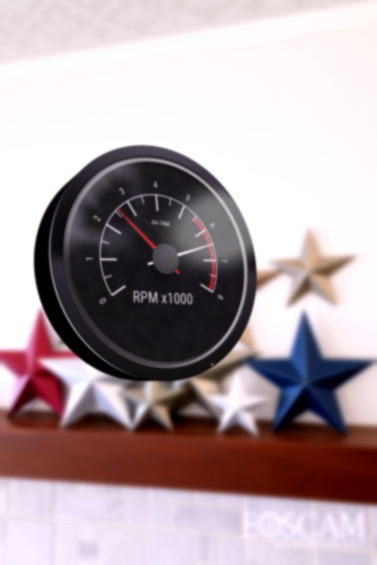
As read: 2500rpm
